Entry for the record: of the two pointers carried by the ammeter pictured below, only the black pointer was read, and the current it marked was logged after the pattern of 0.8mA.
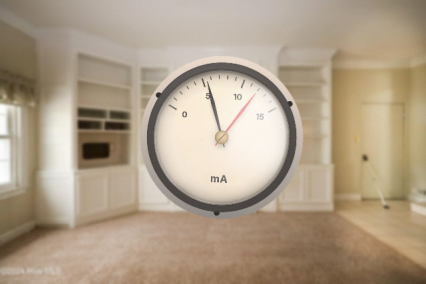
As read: 5.5mA
